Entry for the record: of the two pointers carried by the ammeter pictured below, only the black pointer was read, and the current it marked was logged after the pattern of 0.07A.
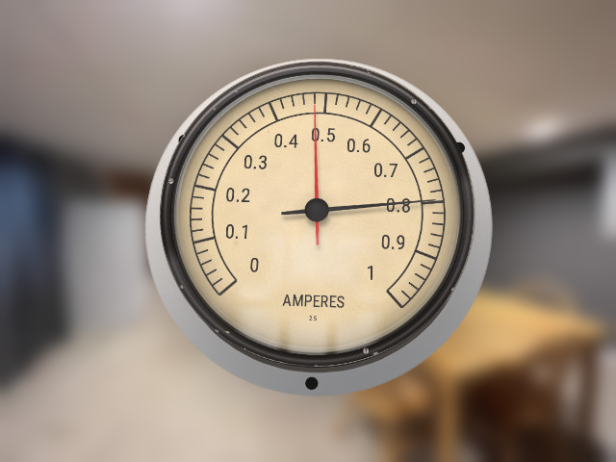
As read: 0.8A
